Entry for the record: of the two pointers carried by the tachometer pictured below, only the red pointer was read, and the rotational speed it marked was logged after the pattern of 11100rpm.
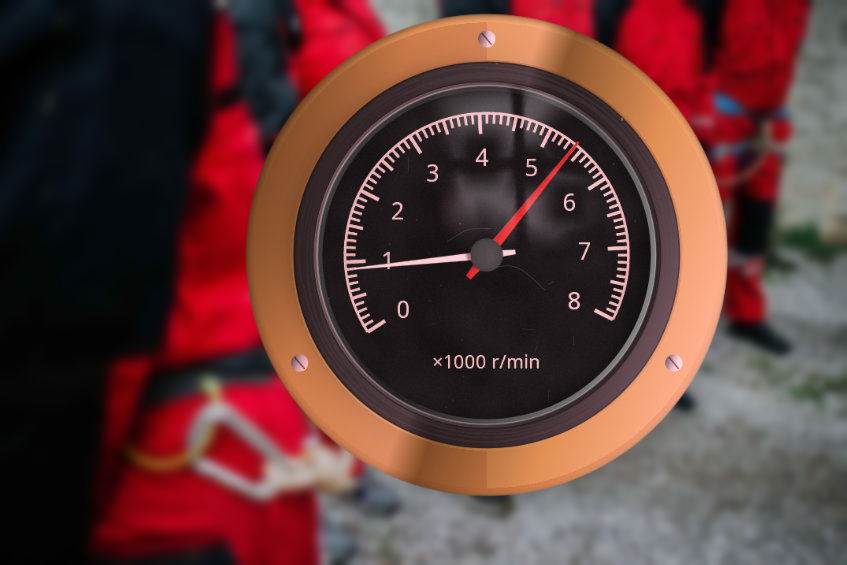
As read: 5400rpm
